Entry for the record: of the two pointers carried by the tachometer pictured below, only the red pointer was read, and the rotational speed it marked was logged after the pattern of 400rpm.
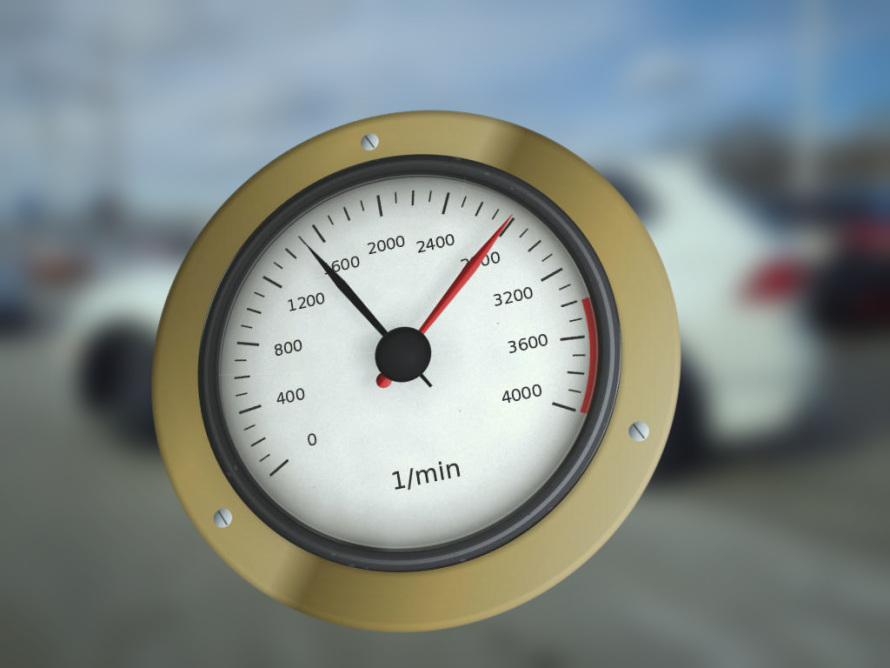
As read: 2800rpm
